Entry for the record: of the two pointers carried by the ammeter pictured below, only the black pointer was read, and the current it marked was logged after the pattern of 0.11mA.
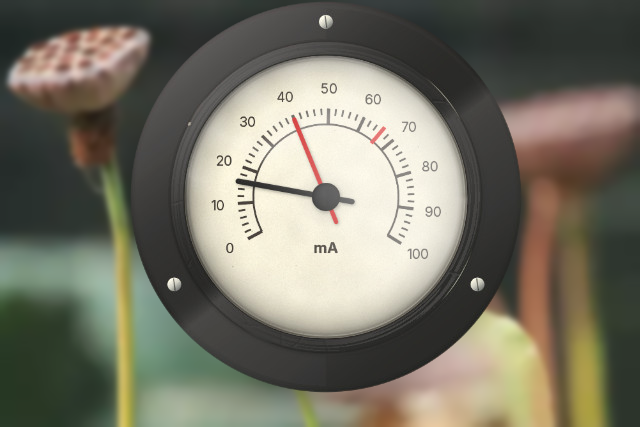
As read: 16mA
